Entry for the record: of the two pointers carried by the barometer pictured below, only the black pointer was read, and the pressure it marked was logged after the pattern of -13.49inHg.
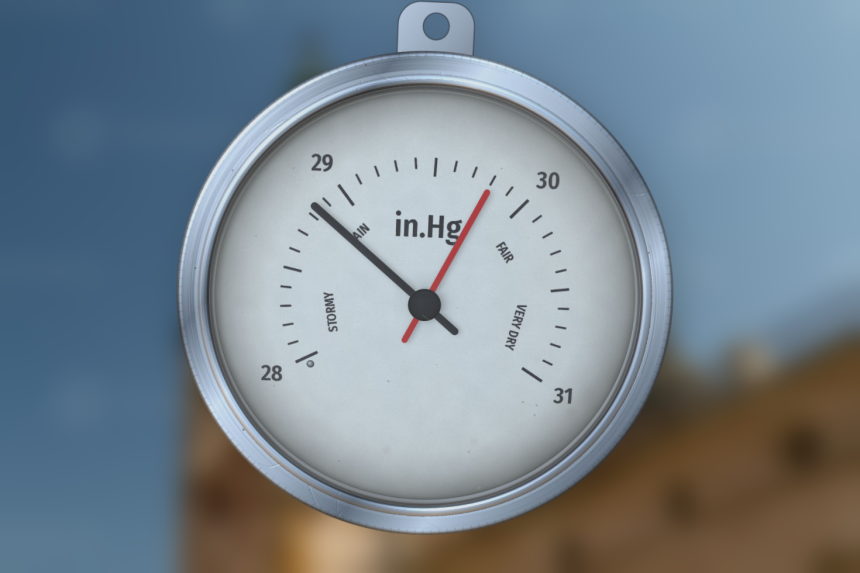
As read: 28.85inHg
